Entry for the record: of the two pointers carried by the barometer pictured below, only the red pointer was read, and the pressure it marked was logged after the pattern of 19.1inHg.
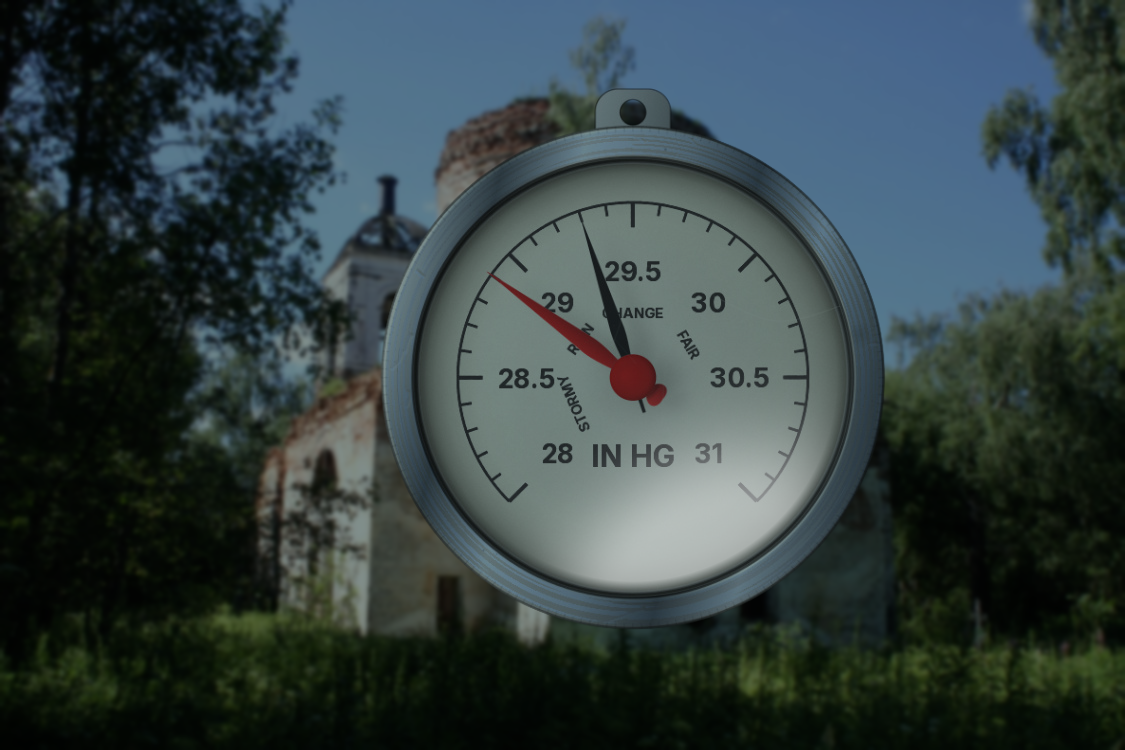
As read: 28.9inHg
